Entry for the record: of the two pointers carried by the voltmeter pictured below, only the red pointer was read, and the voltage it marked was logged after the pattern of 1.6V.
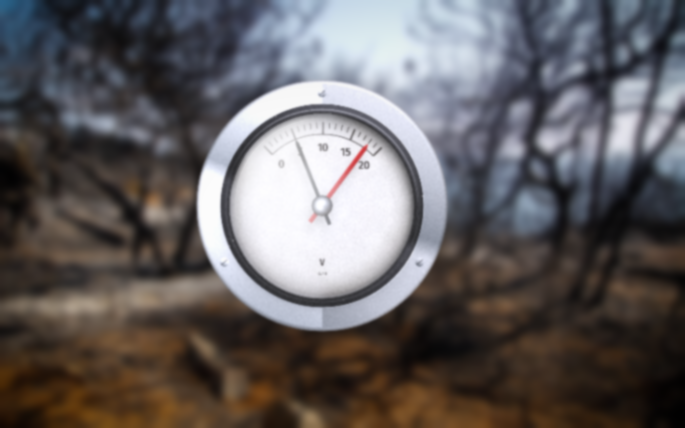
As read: 18V
